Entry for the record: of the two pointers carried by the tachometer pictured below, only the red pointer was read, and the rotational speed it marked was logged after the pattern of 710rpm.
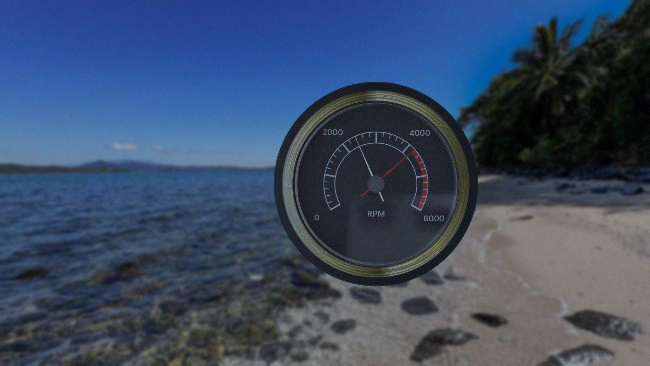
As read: 4200rpm
